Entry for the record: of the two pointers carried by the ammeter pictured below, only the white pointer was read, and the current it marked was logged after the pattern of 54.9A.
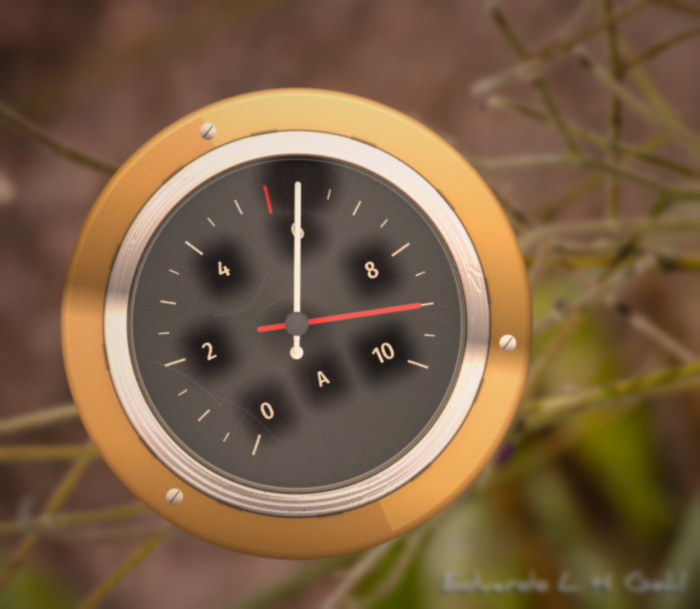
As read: 6A
